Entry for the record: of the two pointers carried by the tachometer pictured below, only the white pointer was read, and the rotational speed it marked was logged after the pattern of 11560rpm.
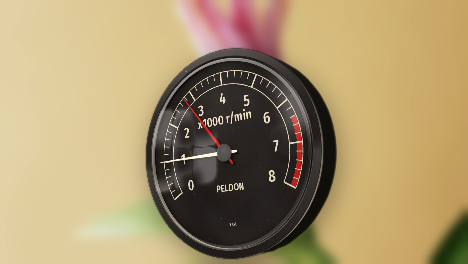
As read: 1000rpm
